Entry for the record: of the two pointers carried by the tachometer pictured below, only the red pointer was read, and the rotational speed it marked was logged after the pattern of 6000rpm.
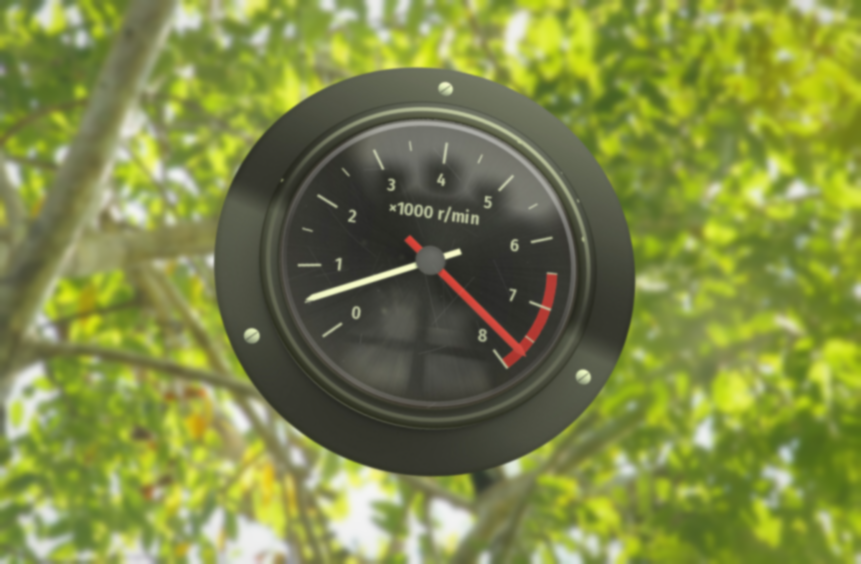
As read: 7750rpm
